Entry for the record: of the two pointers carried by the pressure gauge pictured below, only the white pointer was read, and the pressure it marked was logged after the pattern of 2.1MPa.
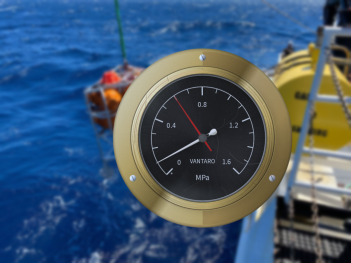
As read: 0.1MPa
